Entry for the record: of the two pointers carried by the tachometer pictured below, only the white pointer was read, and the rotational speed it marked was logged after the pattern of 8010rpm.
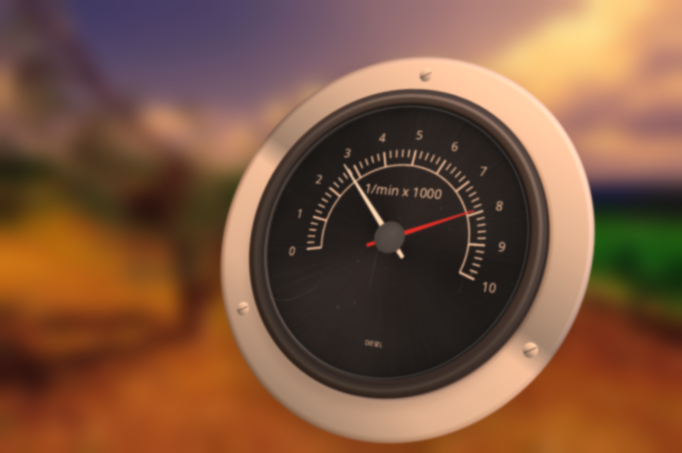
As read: 2800rpm
